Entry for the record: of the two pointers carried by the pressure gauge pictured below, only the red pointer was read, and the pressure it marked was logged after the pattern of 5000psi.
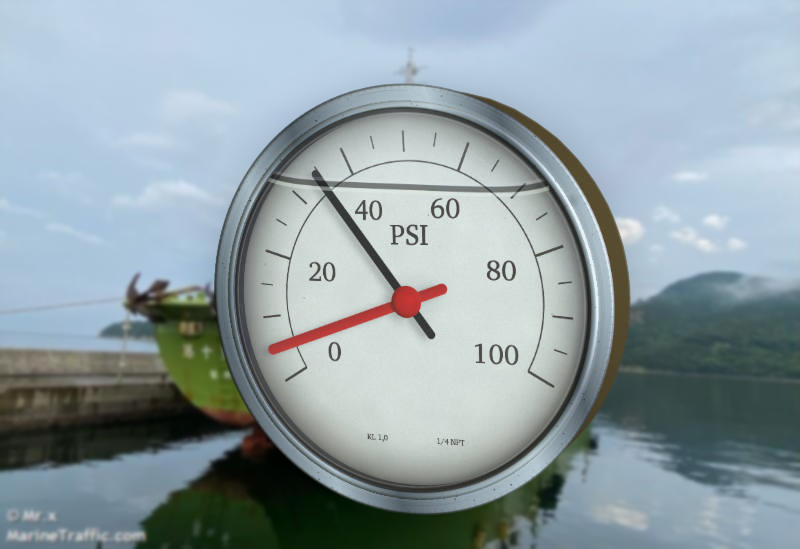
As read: 5psi
